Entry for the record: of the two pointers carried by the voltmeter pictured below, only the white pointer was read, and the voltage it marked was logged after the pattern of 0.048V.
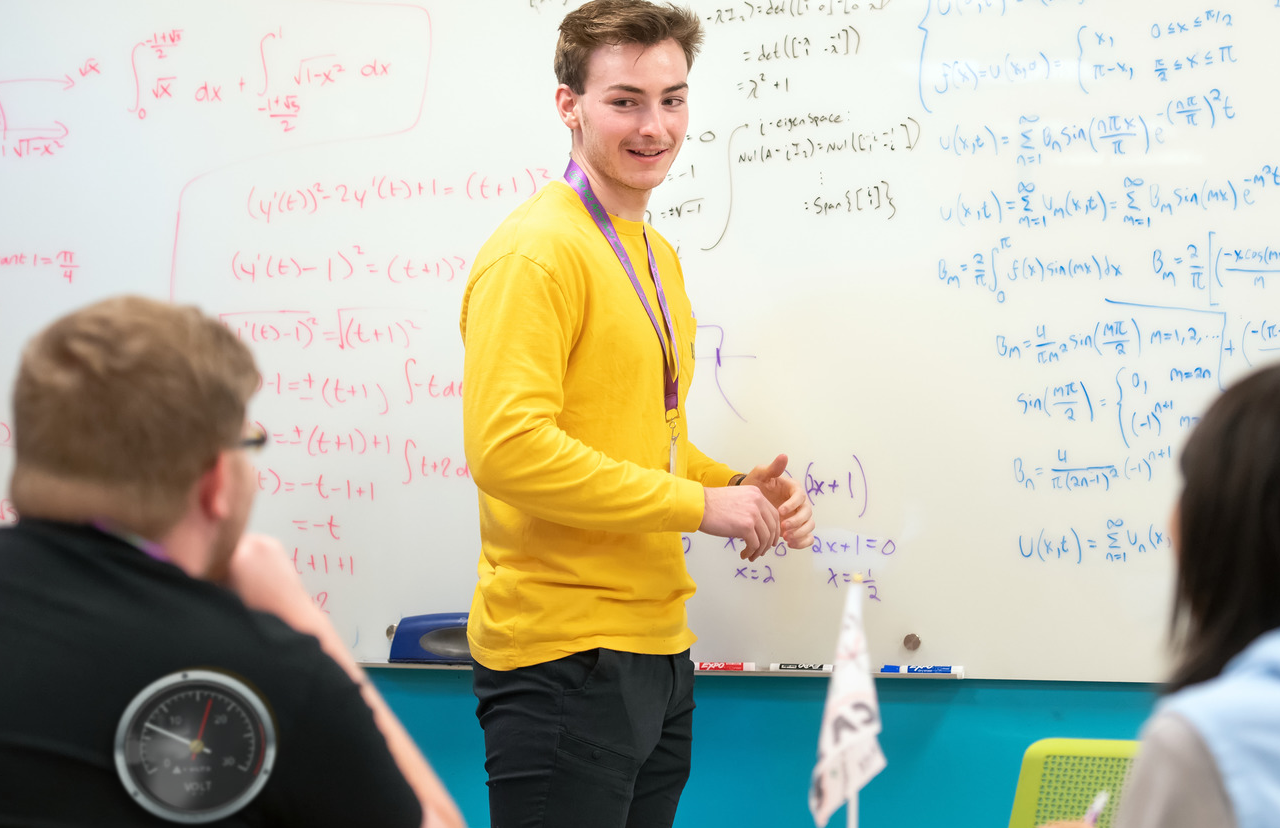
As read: 7V
